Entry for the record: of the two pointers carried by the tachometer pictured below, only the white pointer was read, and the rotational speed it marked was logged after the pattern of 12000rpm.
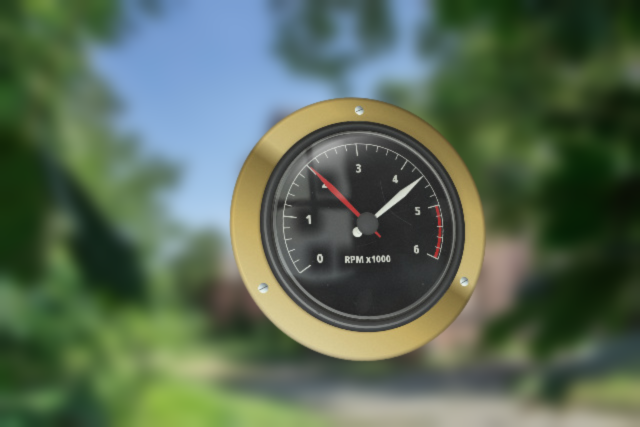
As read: 4400rpm
